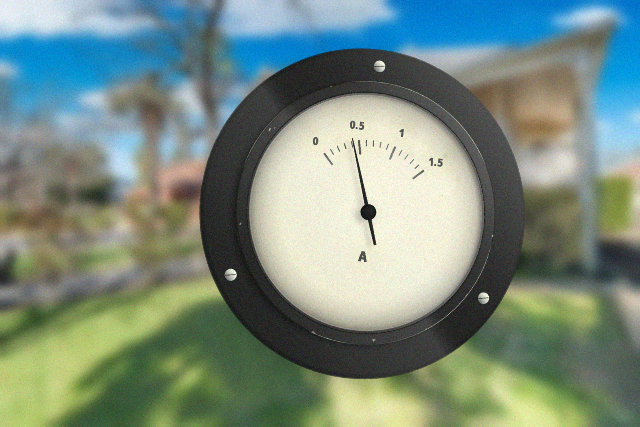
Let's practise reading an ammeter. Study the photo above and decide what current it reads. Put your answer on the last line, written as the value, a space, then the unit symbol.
0.4 A
